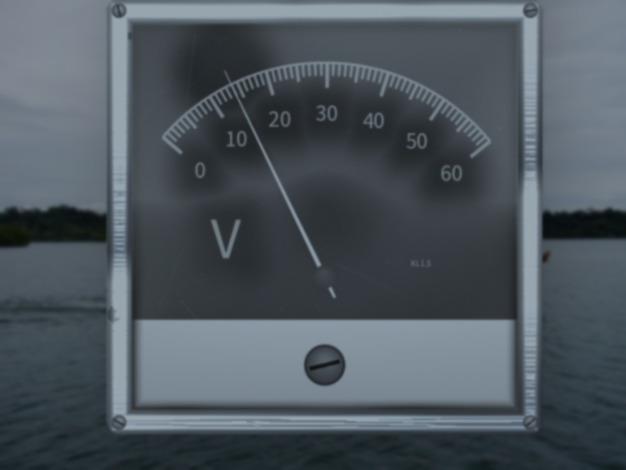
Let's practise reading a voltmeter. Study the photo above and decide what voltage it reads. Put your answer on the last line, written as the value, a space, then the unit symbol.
14 V
